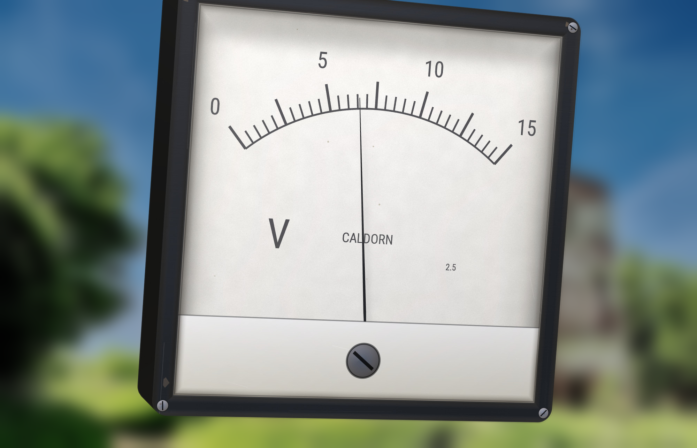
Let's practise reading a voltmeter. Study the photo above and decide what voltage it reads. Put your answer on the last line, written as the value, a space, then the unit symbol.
6.5 V
